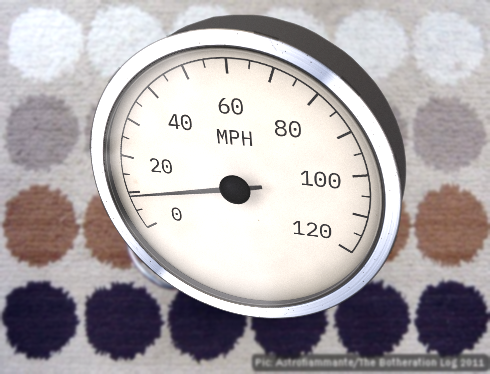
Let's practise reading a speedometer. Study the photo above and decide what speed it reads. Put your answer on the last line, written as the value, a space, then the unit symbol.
10 mph
